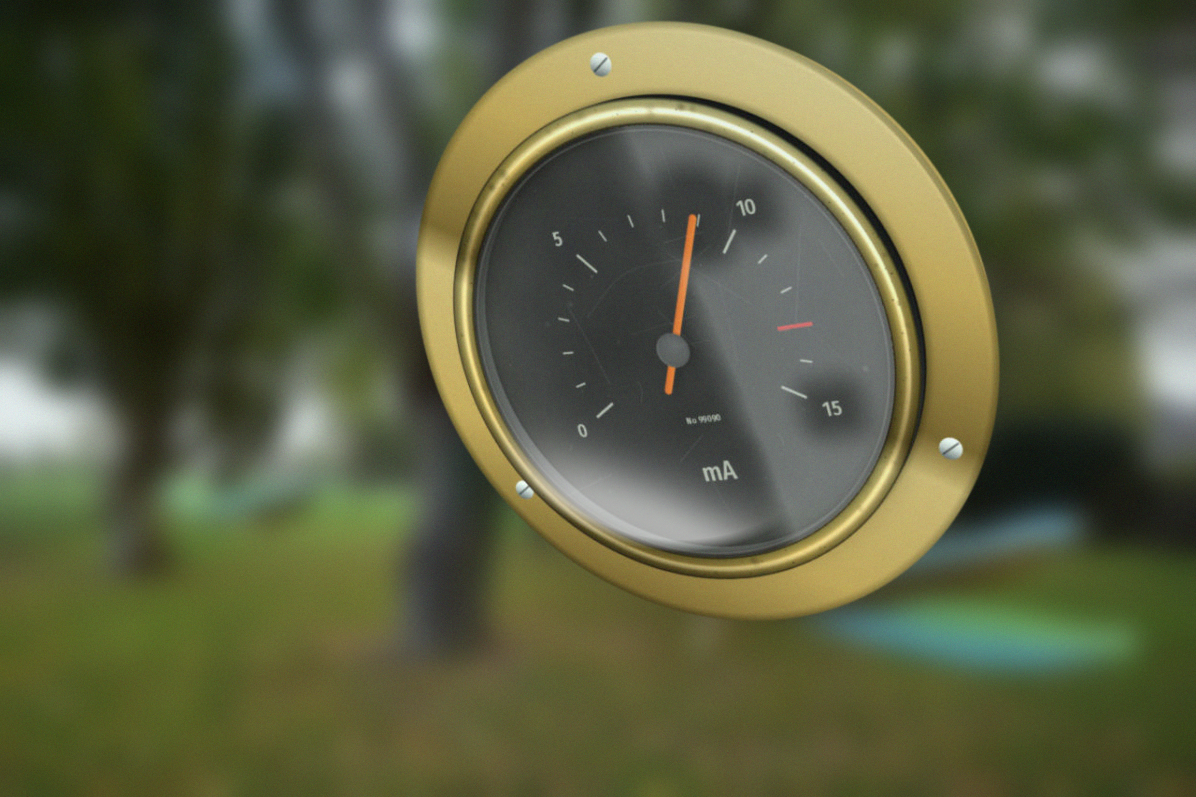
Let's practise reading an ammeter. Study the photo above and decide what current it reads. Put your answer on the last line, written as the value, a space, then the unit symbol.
9 mA
